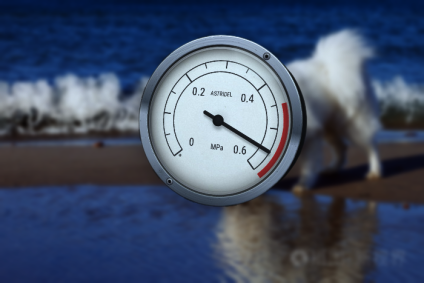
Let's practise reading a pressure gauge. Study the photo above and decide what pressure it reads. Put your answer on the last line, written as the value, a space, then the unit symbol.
0.55 MPa
